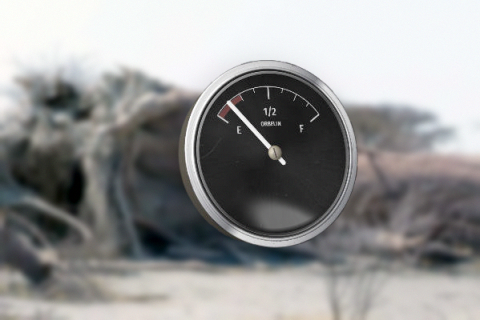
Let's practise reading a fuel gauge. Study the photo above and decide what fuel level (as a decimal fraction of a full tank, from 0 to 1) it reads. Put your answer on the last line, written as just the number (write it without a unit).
0.125
